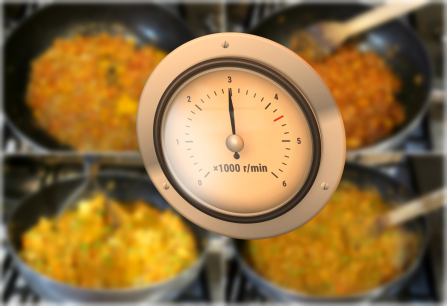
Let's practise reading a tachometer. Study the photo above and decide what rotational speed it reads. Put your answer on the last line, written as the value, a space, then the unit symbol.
3000 rpm
